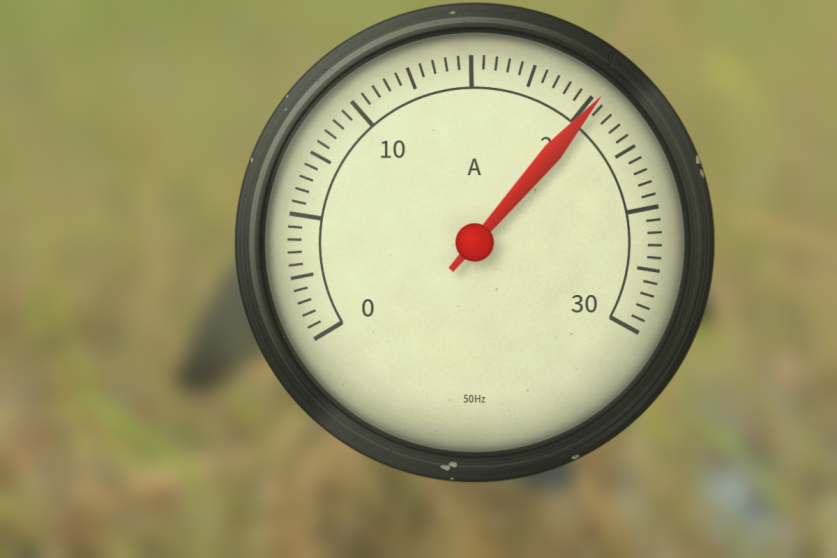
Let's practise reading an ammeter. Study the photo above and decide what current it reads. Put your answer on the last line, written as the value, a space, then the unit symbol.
20.25 A
